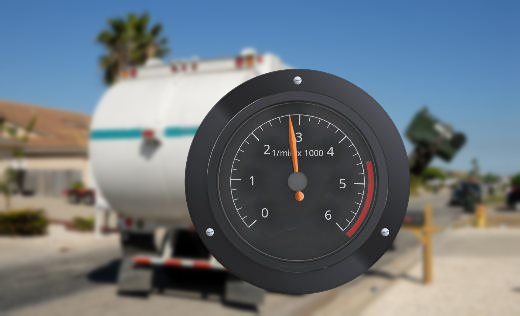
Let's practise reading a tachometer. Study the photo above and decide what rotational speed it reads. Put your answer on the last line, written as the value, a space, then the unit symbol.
2800 rpm
